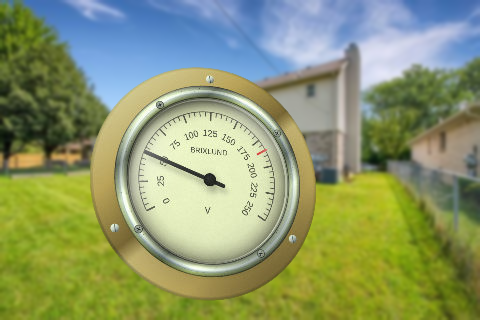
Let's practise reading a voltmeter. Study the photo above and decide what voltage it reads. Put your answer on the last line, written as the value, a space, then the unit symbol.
50 V
